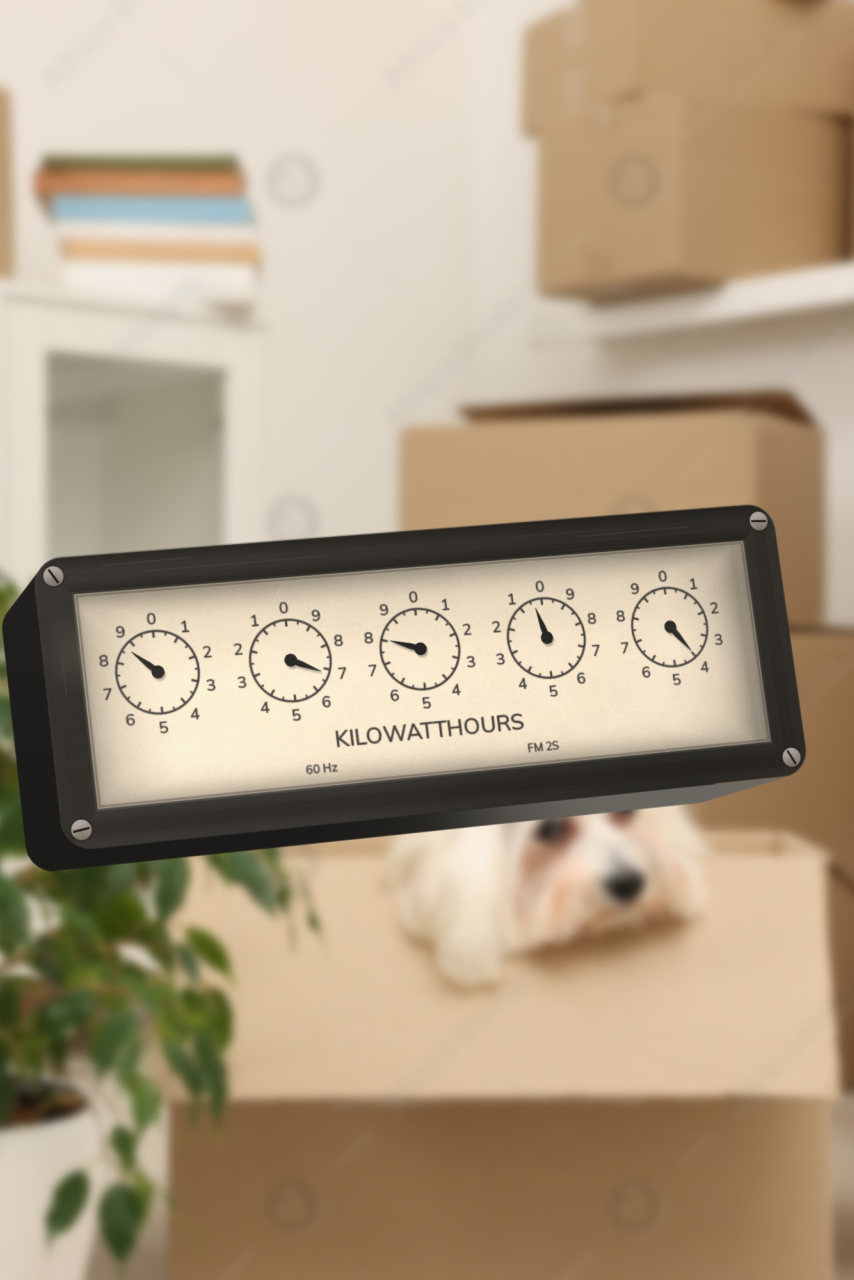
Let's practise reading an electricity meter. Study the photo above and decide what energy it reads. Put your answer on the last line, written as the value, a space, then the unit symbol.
86804 kWh
